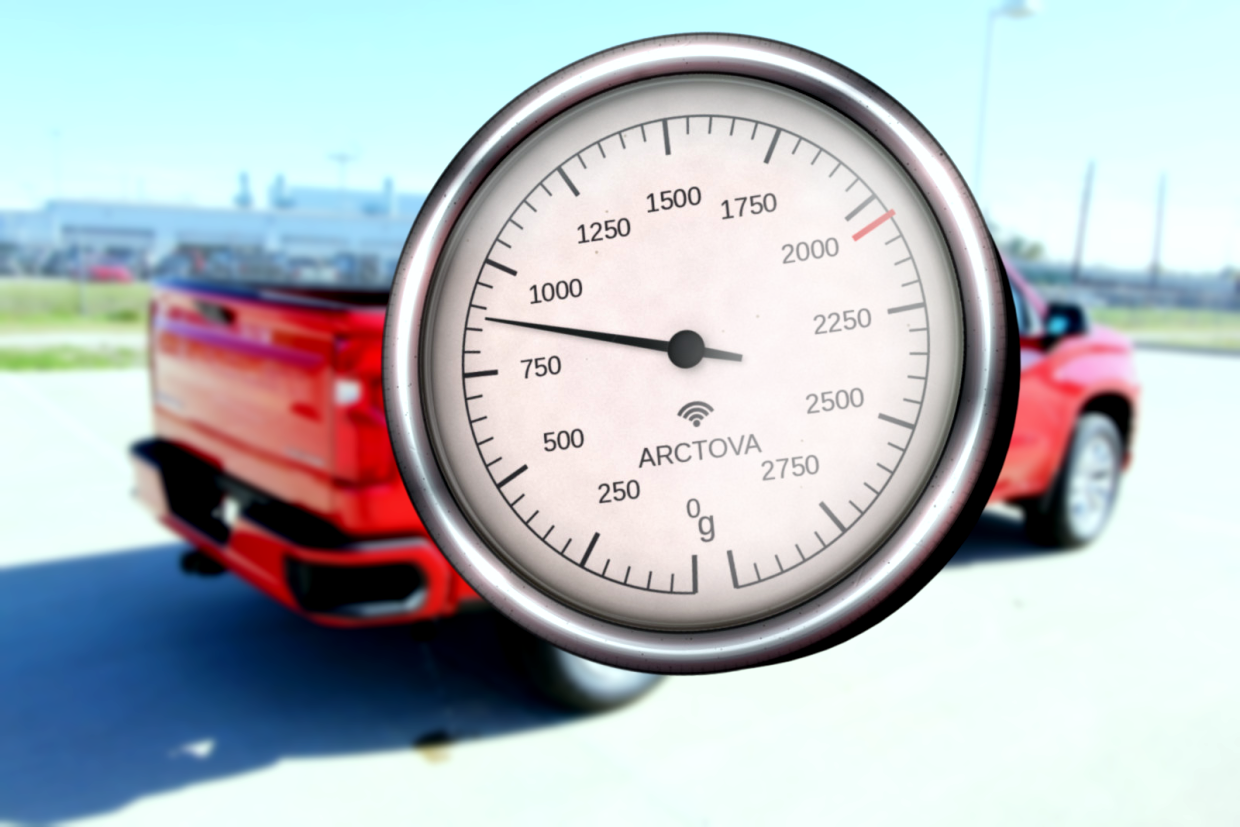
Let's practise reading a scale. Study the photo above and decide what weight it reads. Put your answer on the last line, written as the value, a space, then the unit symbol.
875 g
